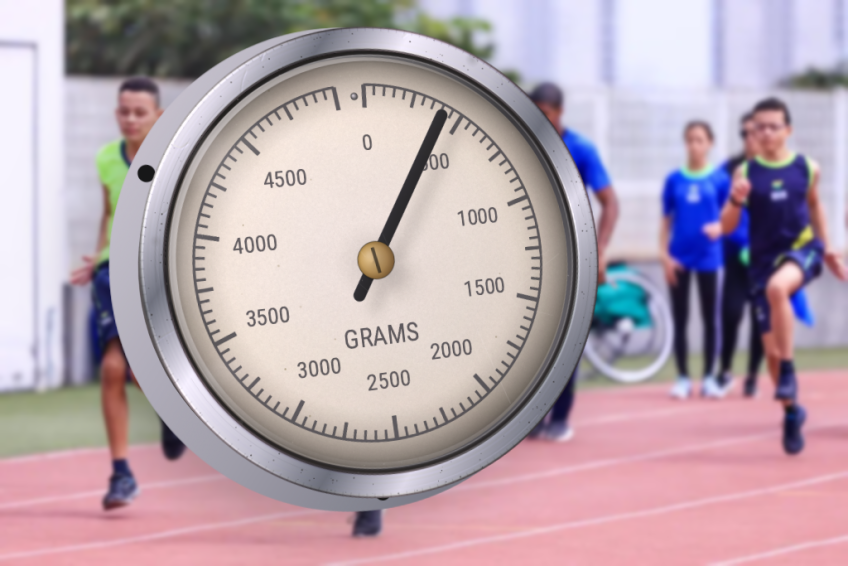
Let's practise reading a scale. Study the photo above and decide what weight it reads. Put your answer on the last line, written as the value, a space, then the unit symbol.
400 g
